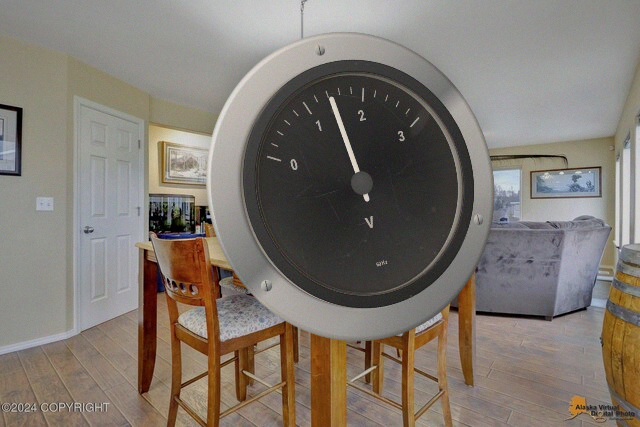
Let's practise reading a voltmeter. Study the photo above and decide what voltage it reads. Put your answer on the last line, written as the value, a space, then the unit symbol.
1.4 V
